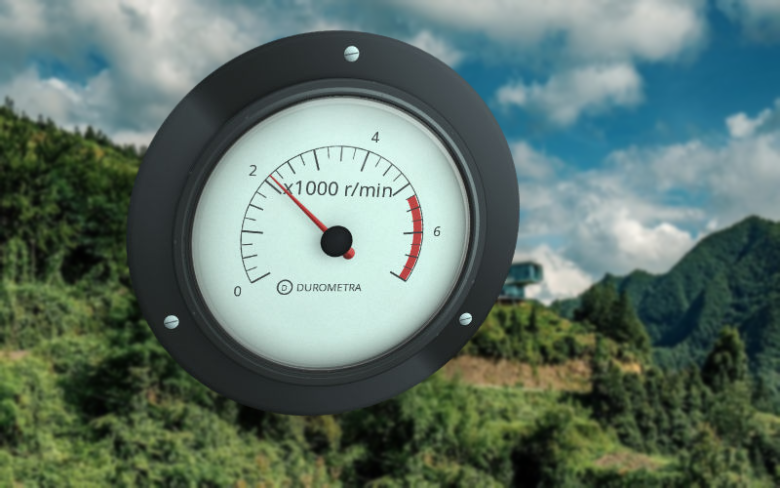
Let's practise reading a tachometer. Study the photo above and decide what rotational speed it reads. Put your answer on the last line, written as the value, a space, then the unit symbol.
2125 rpm
